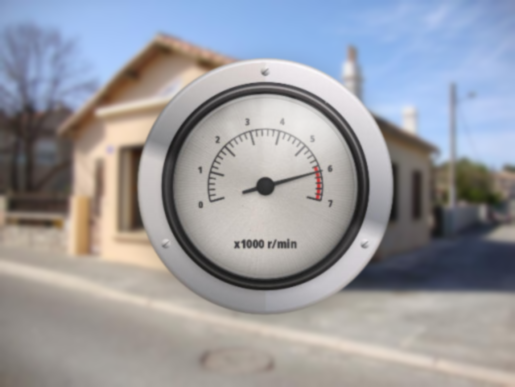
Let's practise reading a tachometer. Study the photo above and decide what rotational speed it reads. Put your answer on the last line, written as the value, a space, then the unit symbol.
6000 rpm
